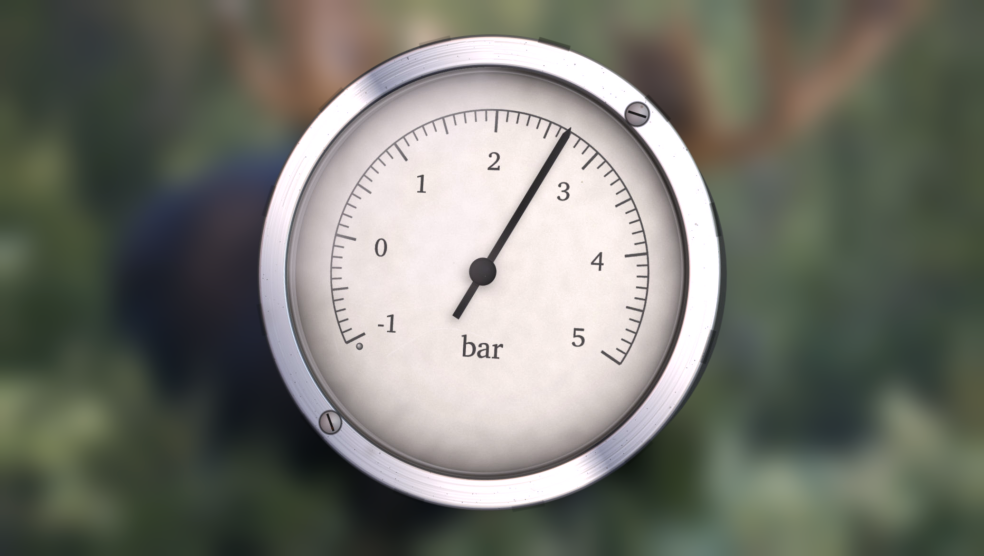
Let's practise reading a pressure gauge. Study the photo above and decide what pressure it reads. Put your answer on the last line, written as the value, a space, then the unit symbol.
2.7 bar
